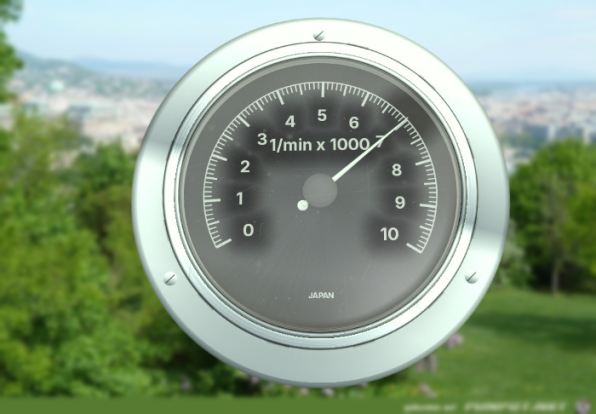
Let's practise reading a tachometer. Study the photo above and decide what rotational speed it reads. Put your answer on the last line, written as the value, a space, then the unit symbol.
7000 rpm
